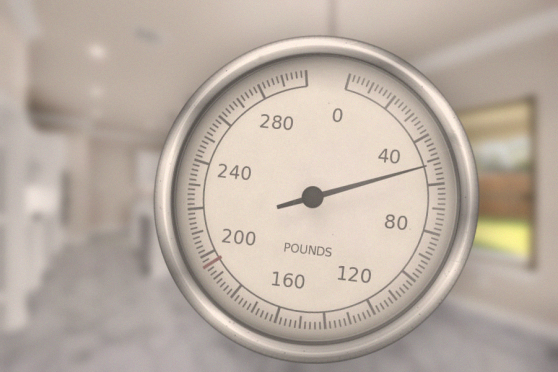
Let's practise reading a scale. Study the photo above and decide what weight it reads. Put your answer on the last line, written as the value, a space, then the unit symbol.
52 lb
